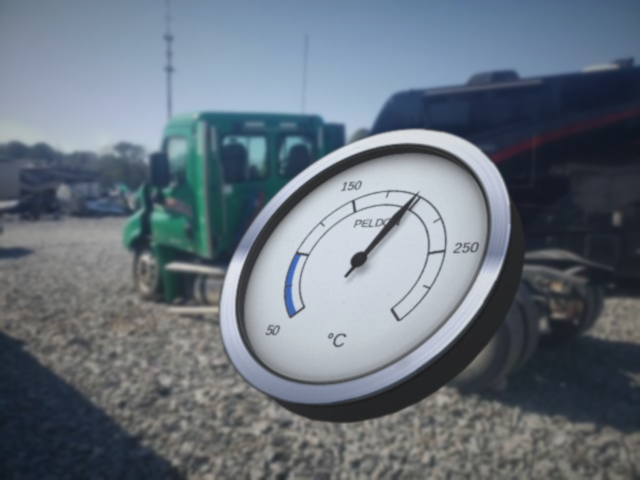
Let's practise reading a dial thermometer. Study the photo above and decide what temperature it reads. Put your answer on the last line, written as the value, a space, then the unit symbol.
200 °C
